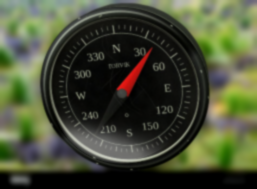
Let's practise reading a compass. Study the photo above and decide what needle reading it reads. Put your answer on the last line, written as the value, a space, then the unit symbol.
40 °
